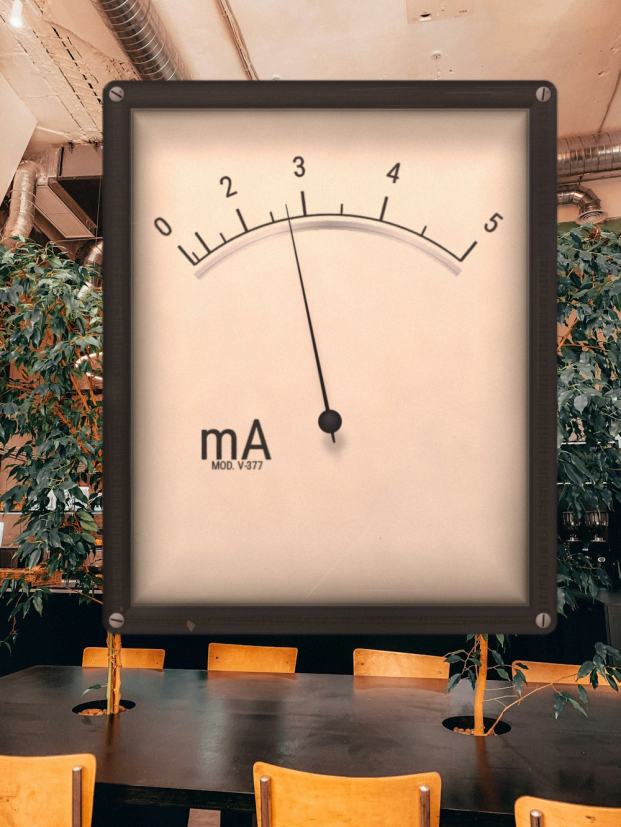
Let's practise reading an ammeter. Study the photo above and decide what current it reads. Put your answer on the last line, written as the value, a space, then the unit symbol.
2.75 mA
